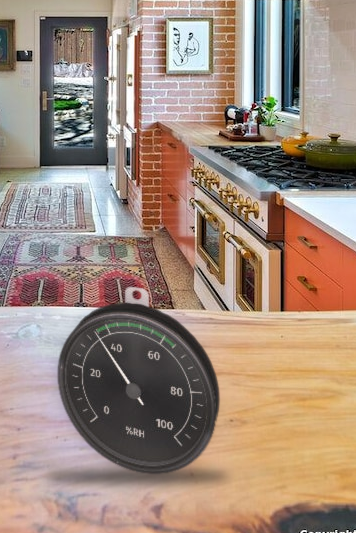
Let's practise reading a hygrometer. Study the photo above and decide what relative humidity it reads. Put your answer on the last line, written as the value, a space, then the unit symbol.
36 %
